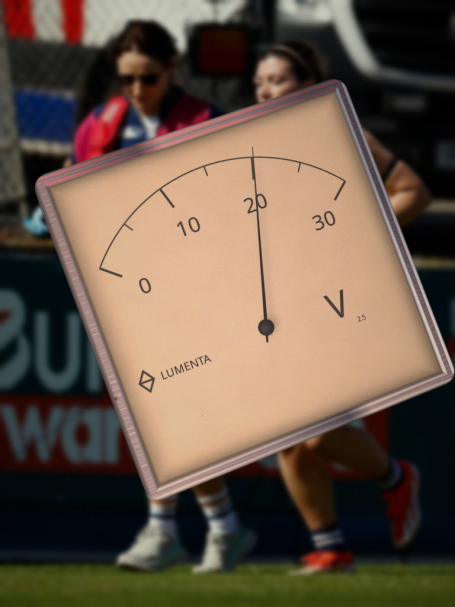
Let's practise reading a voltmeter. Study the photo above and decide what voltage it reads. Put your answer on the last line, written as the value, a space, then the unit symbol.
20 V
